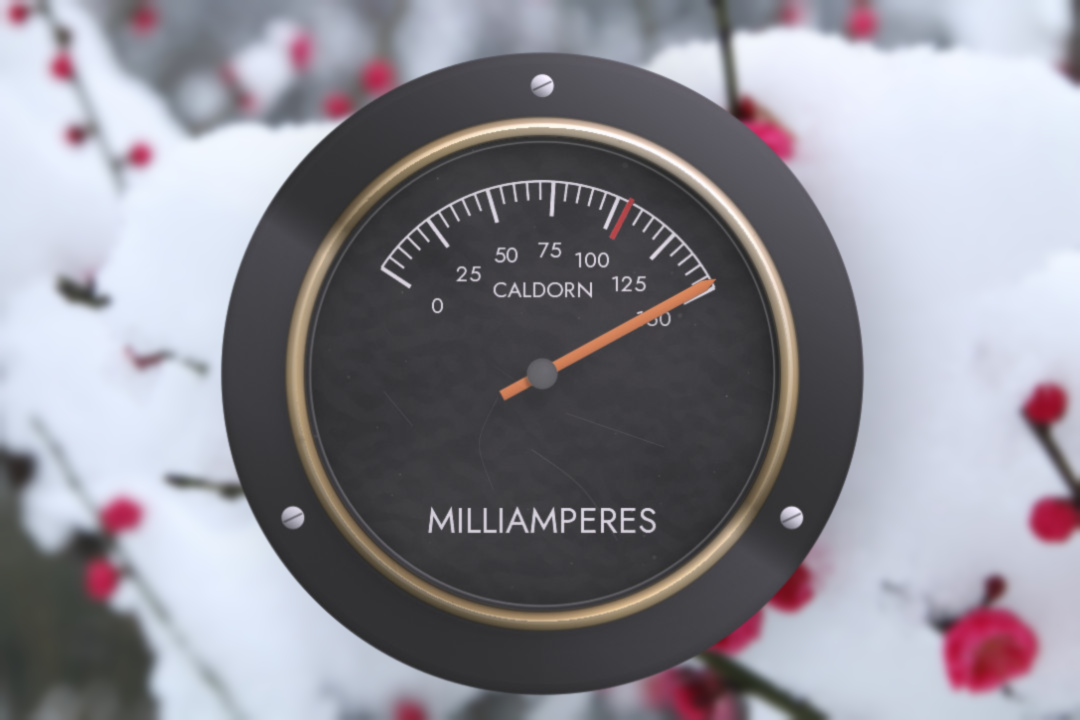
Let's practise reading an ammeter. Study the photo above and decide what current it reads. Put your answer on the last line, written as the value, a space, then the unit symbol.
147.5 mA
